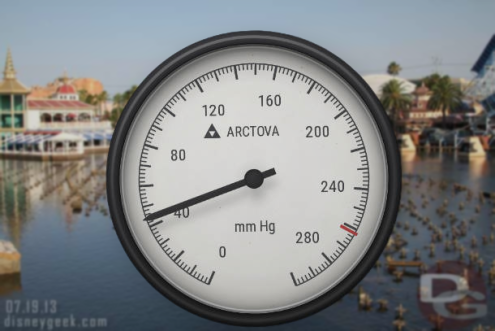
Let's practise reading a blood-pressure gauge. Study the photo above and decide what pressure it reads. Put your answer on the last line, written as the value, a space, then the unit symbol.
44 mmHg
